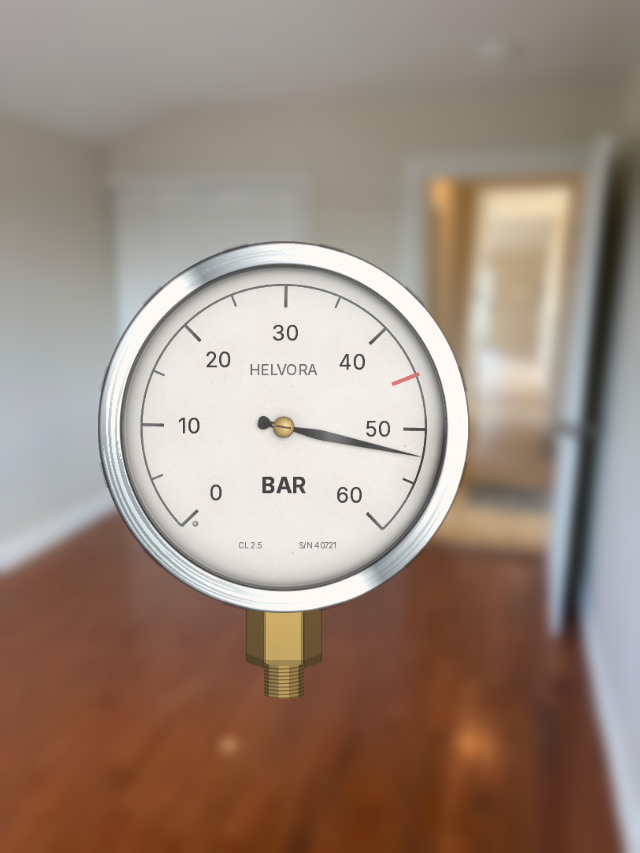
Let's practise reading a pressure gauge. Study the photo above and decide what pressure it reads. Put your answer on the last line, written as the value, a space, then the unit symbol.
52.5 bar
